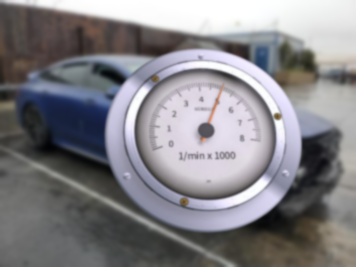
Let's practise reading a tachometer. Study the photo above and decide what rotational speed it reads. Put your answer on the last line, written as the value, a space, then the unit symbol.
5000 rpm
